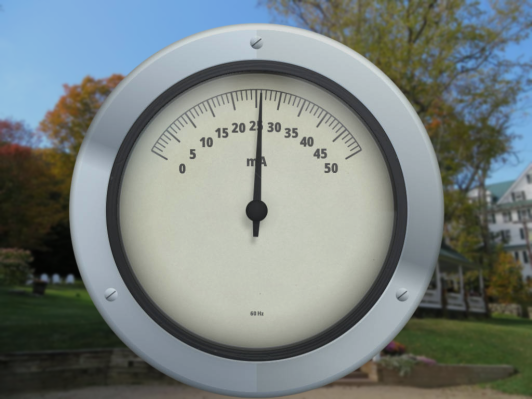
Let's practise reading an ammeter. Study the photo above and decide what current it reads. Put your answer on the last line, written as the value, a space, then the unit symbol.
26 mA
